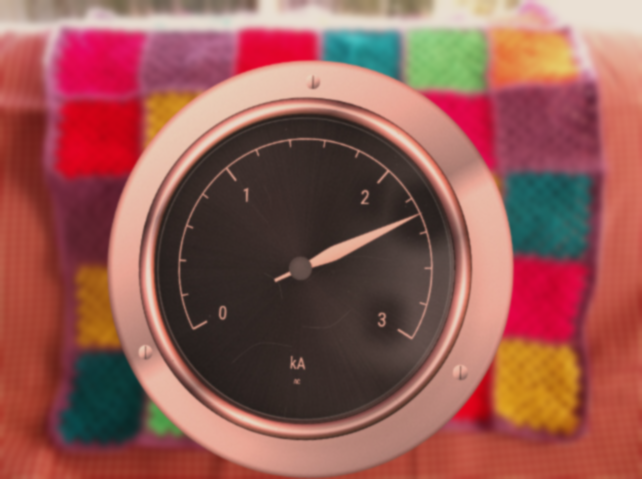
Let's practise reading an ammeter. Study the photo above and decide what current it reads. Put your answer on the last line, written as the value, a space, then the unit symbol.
2.3 kA
